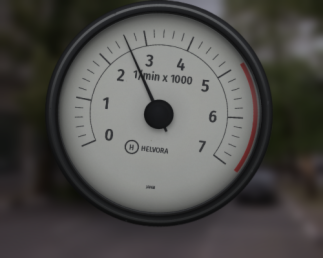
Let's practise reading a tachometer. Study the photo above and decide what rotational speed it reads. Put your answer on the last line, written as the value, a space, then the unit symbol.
2600 rpm
